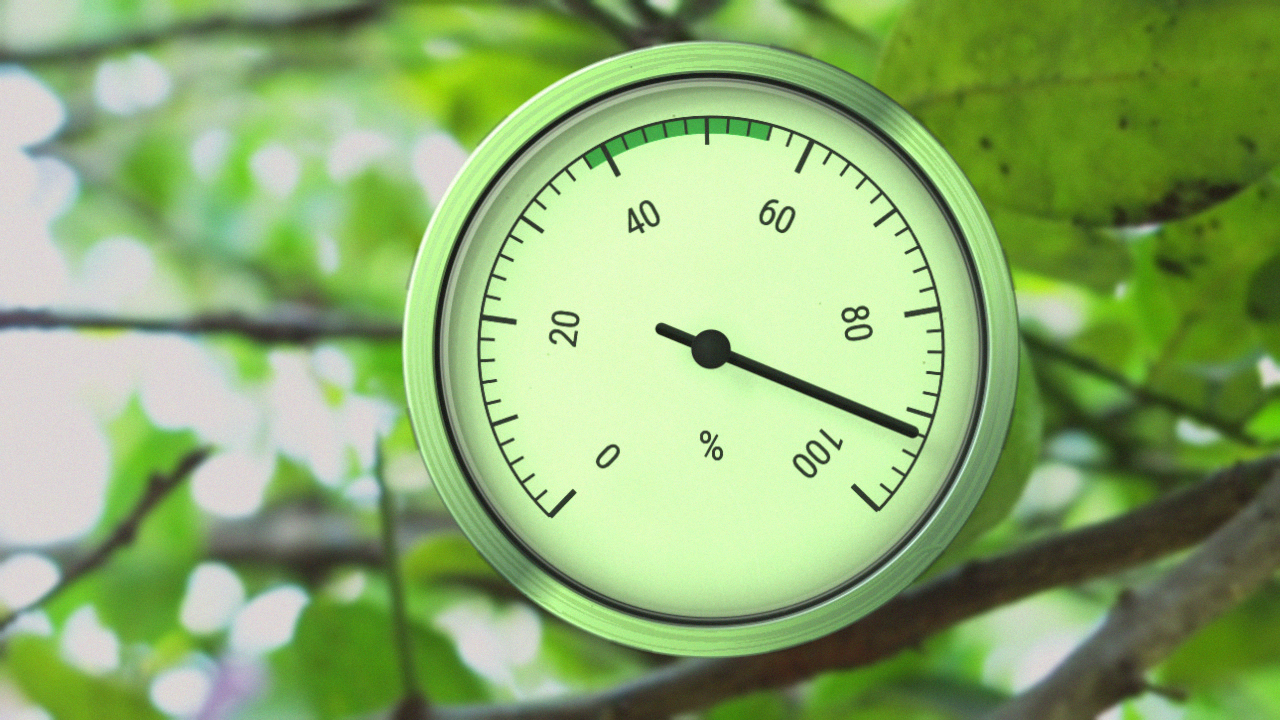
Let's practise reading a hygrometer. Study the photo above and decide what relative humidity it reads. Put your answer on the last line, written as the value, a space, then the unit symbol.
92 %
